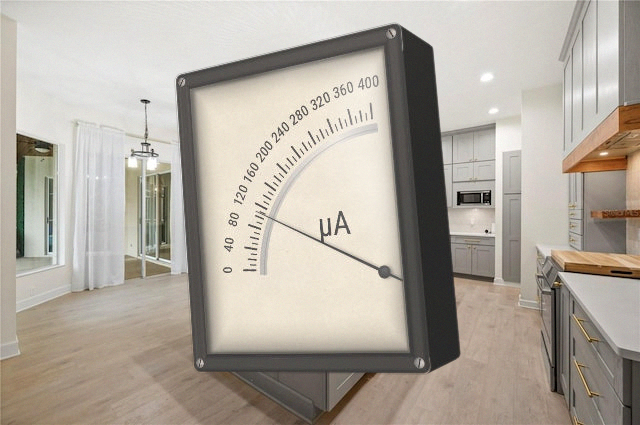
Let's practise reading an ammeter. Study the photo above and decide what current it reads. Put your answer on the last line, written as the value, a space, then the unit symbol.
110 µA
